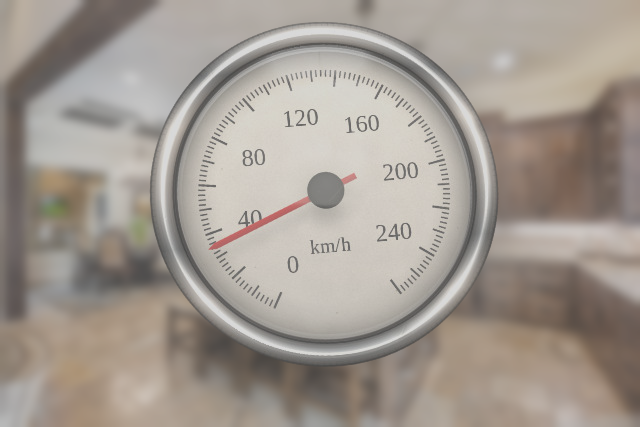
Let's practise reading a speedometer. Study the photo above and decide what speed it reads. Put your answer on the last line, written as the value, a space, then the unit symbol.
34 km/h
